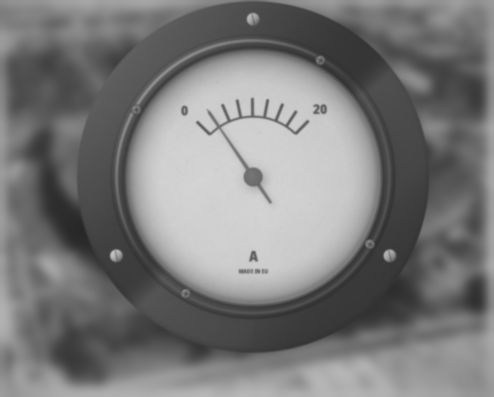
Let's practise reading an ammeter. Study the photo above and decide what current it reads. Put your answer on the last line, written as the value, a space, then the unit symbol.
2.5 A
